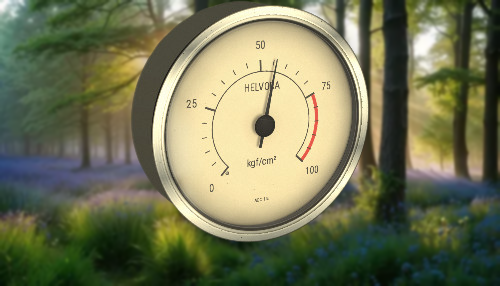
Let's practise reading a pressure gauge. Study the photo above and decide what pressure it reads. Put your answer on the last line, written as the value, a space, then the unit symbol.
55 kg/cm²
